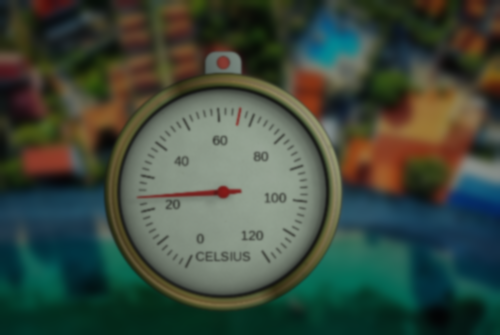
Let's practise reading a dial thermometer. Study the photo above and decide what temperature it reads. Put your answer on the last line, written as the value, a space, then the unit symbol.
24 °C
